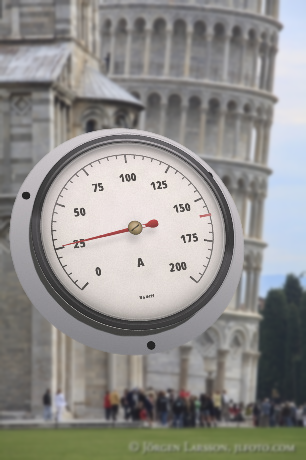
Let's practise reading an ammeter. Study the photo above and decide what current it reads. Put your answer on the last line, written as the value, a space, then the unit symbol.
25 A
